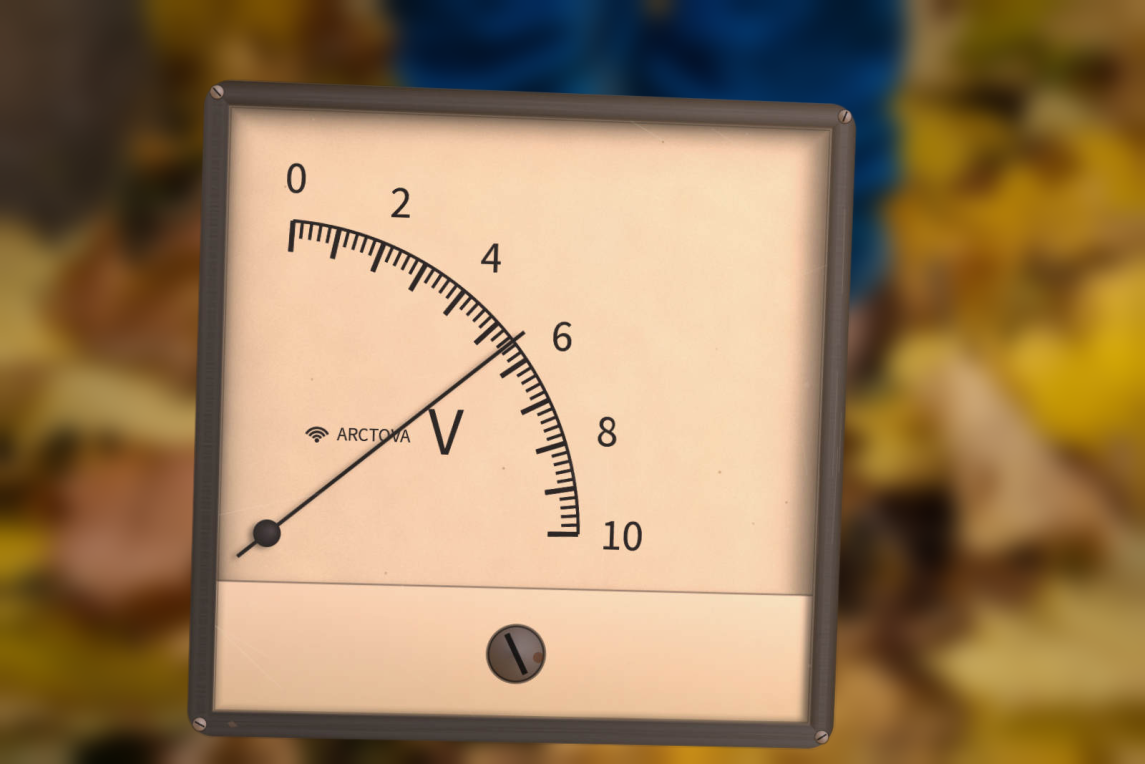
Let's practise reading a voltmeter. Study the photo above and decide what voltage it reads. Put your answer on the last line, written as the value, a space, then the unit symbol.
5.5 V
